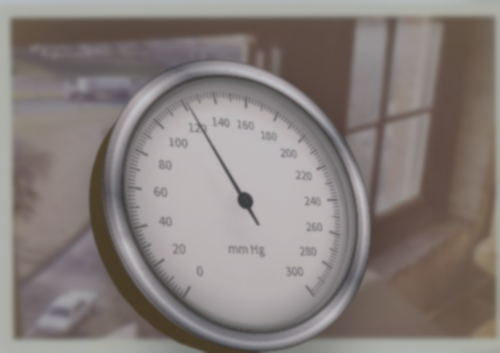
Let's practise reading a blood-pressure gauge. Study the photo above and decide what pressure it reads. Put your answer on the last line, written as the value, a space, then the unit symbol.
120 mmHg
